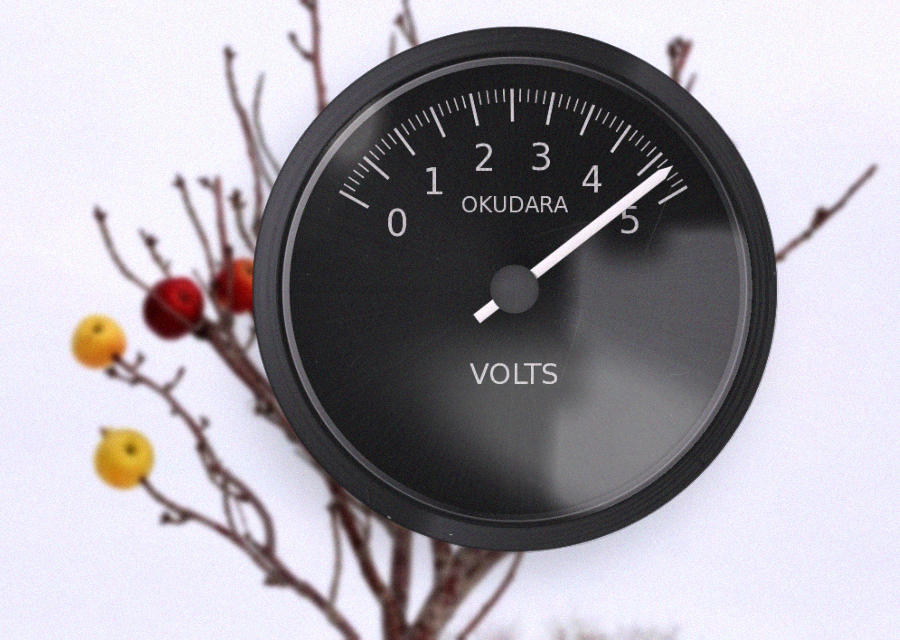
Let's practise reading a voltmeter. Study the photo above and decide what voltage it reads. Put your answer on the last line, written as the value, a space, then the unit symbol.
4.7 V
